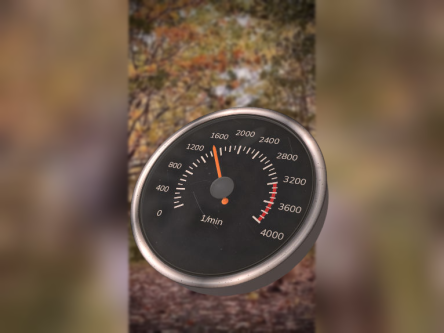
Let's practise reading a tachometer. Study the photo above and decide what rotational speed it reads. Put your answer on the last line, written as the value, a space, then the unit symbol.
1500 rpm
